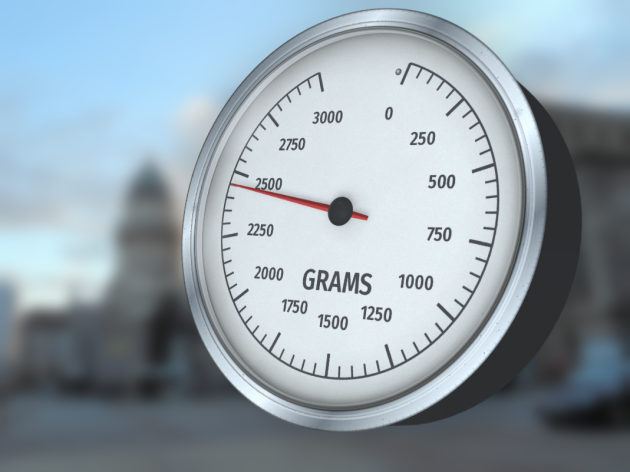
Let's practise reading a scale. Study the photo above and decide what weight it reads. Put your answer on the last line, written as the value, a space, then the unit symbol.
2450 g
